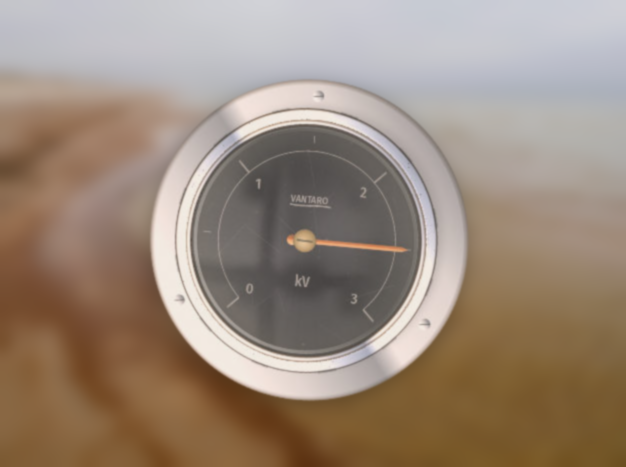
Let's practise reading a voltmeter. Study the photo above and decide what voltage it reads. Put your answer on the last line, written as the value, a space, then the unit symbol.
2.5 kV
